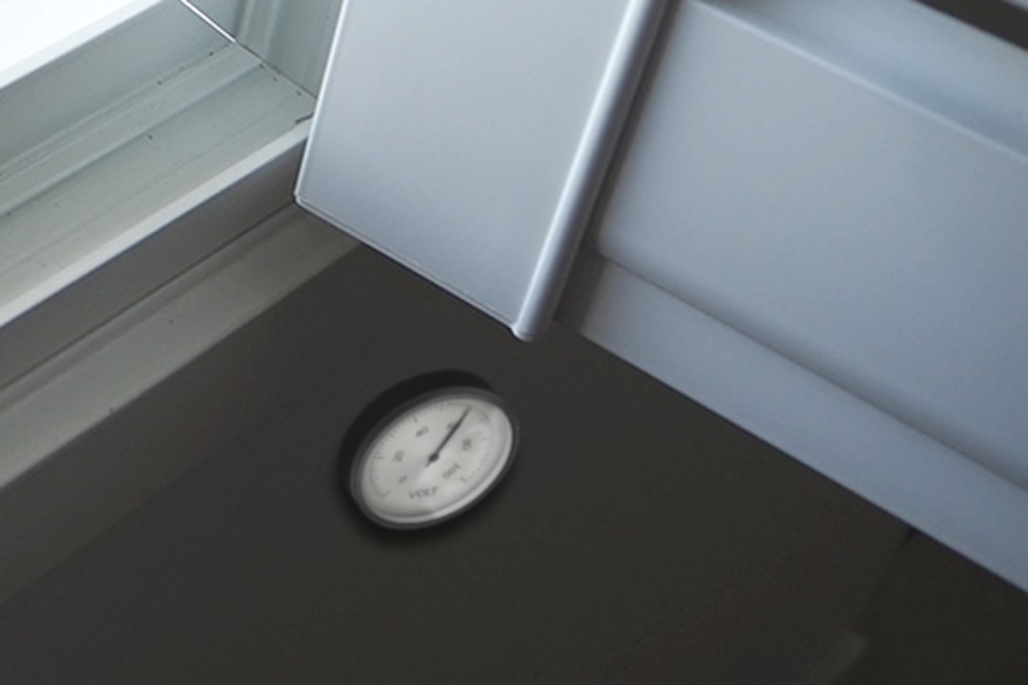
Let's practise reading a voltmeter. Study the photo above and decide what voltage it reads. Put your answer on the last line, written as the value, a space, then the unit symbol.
60 V
